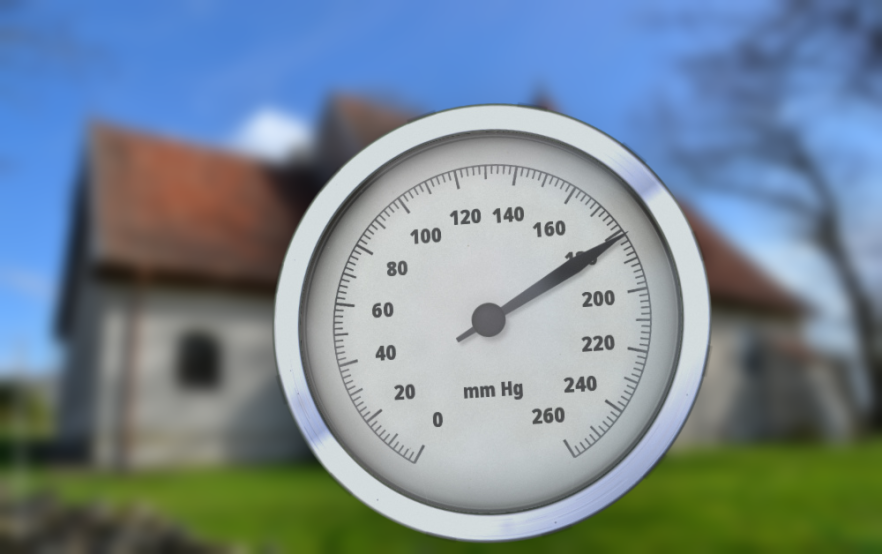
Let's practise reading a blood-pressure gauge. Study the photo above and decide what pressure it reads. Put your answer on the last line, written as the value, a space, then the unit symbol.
182 mmHg
